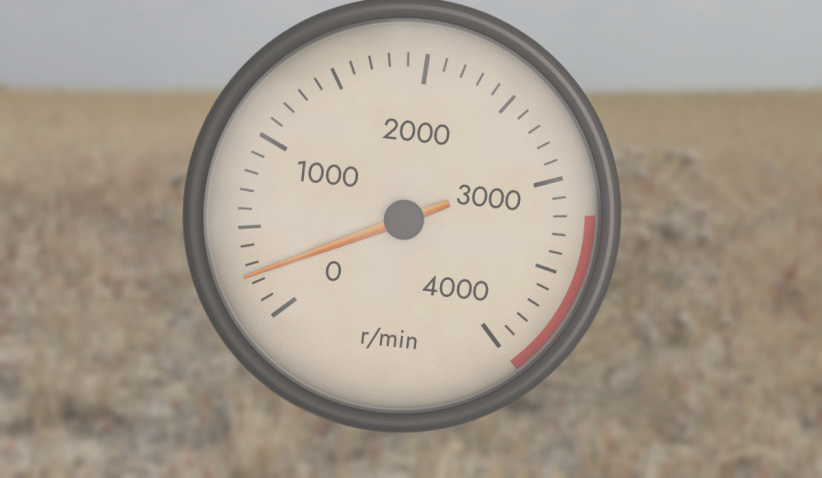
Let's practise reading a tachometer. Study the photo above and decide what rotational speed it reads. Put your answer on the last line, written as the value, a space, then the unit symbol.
250 rpm
